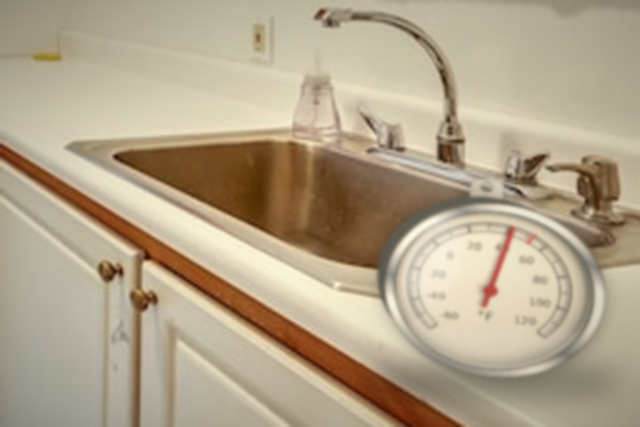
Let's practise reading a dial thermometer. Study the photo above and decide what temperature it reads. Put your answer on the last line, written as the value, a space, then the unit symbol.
40 °F
